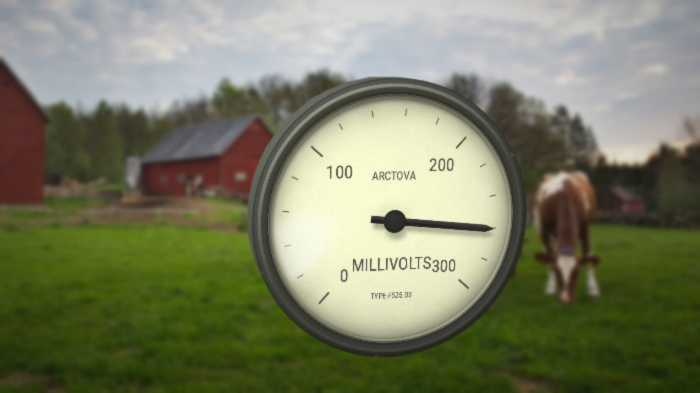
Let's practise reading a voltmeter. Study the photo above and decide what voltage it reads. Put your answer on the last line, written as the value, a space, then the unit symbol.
260 mV
